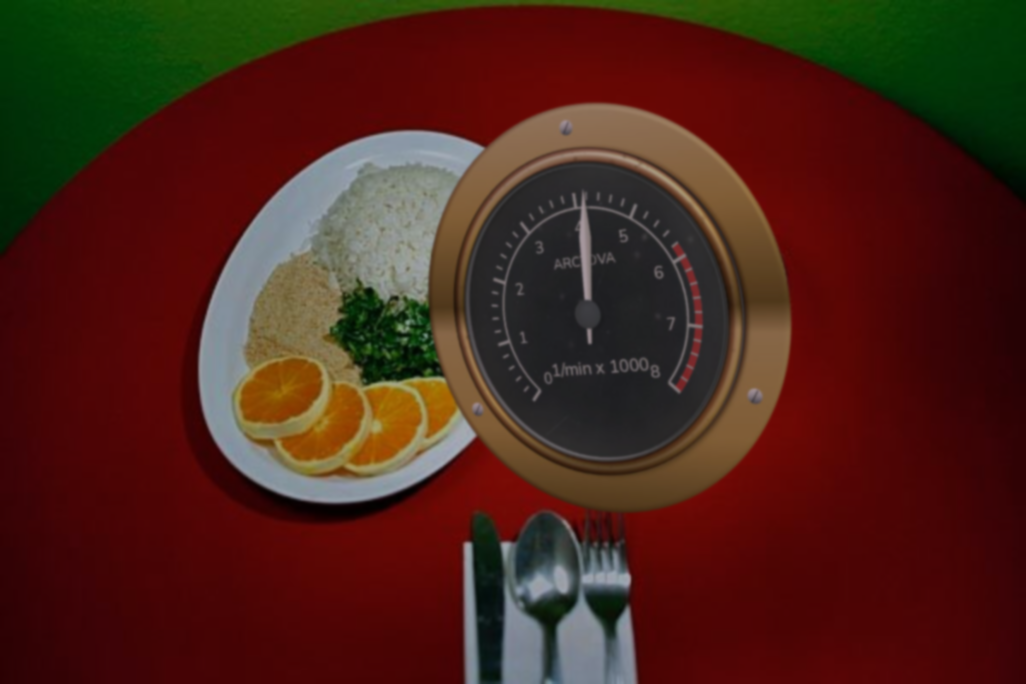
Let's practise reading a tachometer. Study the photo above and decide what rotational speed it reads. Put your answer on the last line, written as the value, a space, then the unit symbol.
4200 rpm
